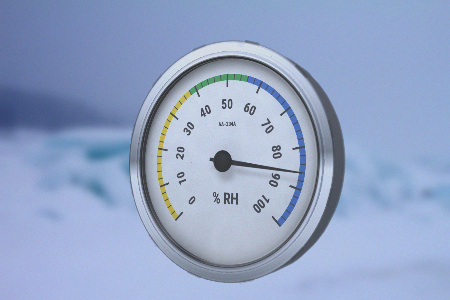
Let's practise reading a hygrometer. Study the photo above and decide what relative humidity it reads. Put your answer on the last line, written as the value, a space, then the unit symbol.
86 %
